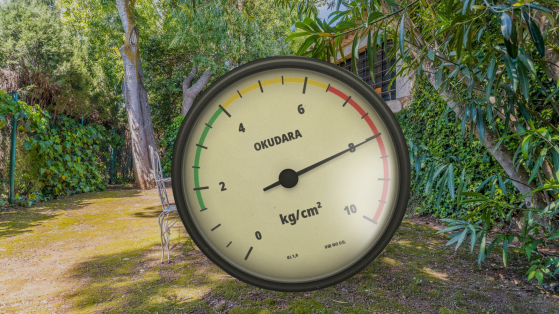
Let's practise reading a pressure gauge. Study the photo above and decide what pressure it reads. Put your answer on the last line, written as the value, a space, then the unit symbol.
8 kg/cm²
